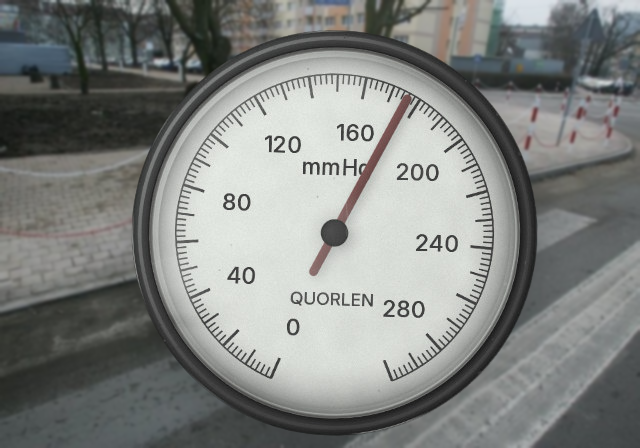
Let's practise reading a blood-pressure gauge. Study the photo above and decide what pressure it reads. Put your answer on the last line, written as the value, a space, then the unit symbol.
176 mmHg
